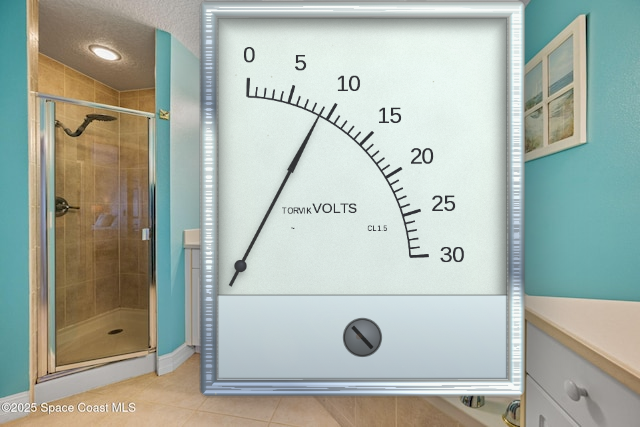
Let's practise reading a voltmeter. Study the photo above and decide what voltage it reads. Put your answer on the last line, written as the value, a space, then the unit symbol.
9 V
